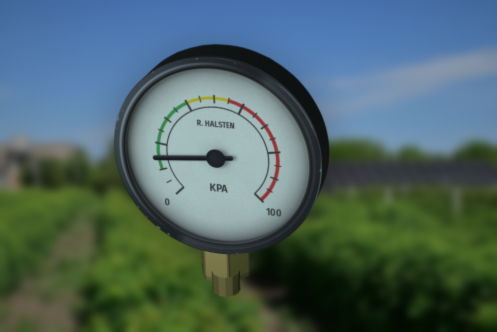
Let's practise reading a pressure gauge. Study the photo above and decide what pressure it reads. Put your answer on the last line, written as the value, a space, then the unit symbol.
15 kPa
